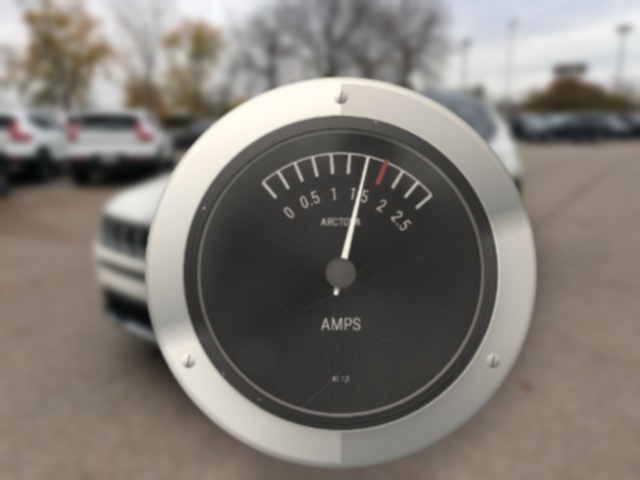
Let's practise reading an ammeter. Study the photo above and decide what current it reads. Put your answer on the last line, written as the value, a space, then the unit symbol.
1.5 A
